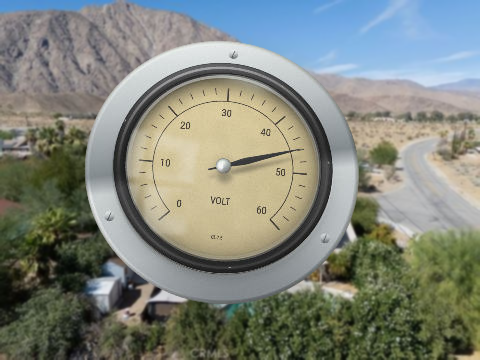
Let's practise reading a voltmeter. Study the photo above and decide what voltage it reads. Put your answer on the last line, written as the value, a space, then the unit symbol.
46 V
